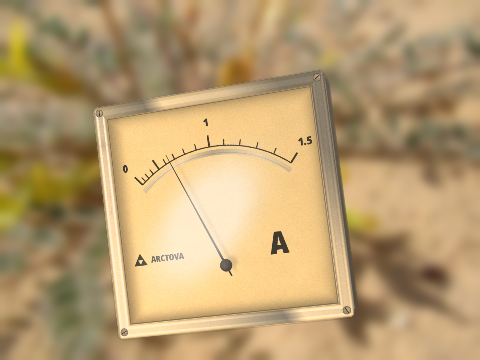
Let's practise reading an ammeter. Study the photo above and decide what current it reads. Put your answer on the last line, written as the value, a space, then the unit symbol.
0.65 A
